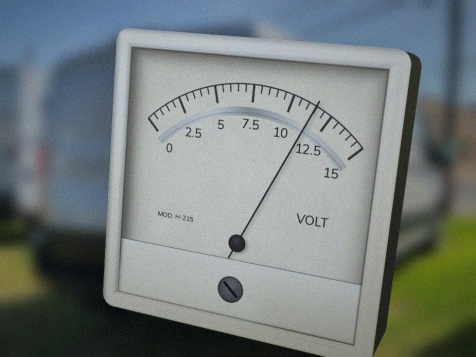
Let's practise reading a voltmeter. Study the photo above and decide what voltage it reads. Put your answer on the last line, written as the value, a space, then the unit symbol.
11.5 V
